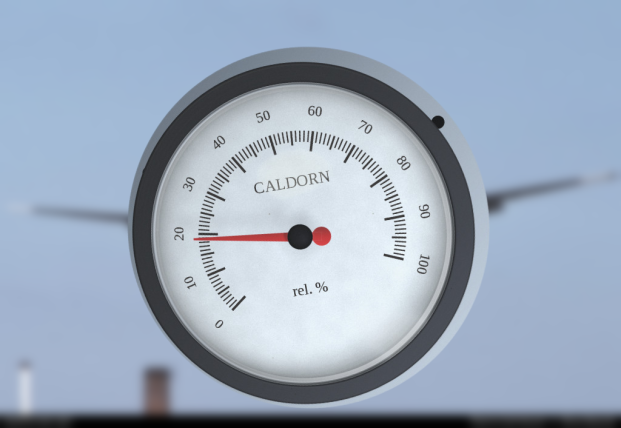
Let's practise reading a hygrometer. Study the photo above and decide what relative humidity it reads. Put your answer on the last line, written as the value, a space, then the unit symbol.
19 %
